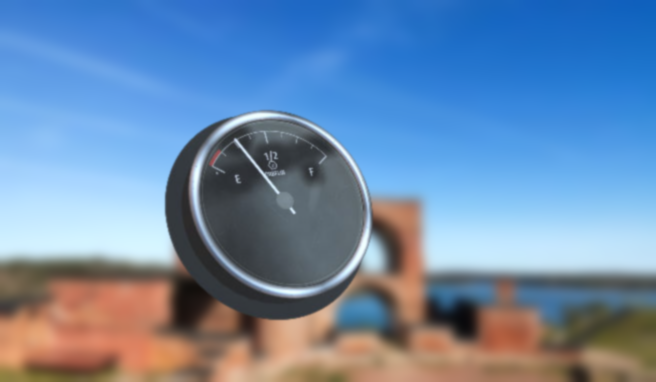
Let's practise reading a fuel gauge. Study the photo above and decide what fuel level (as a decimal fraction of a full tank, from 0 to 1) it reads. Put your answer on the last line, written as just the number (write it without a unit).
0.25
